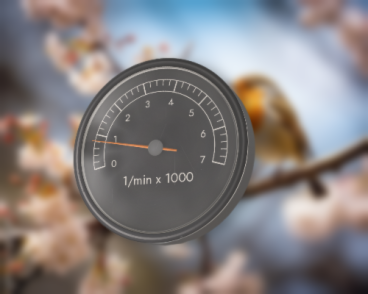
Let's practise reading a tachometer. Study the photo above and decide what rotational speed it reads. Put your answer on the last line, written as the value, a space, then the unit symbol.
800 rpm
